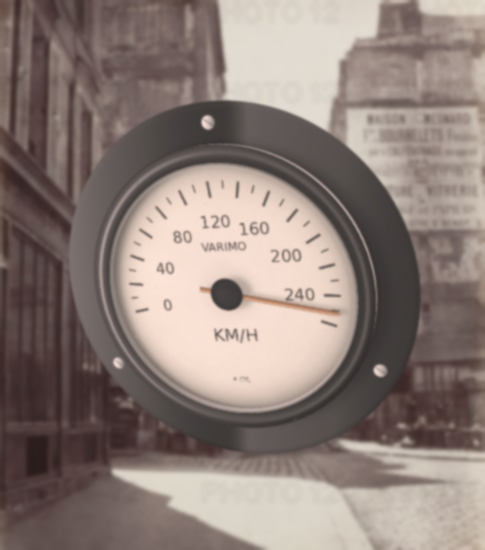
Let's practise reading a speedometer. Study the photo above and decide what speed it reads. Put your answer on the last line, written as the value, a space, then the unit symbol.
250 km/h
